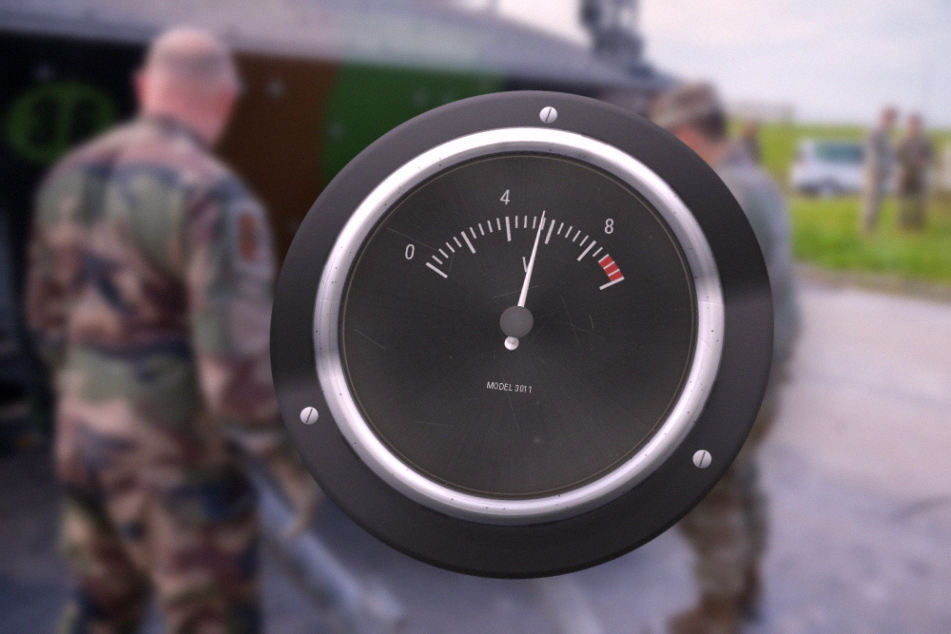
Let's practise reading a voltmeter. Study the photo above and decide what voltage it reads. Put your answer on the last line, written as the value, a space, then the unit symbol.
5.6 V
